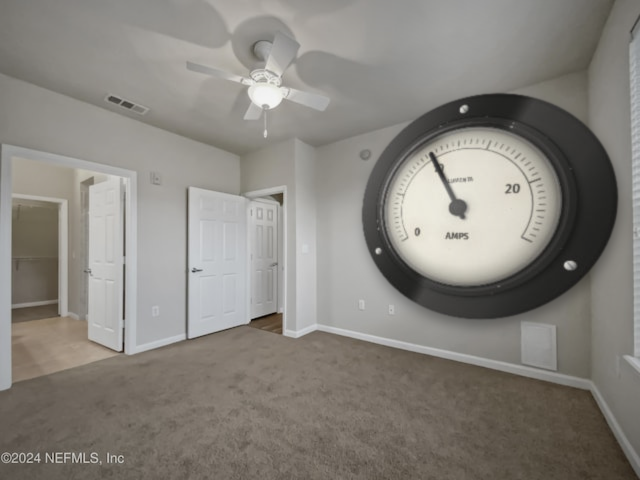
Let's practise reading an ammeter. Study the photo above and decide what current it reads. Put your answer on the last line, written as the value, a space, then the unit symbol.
10 A
